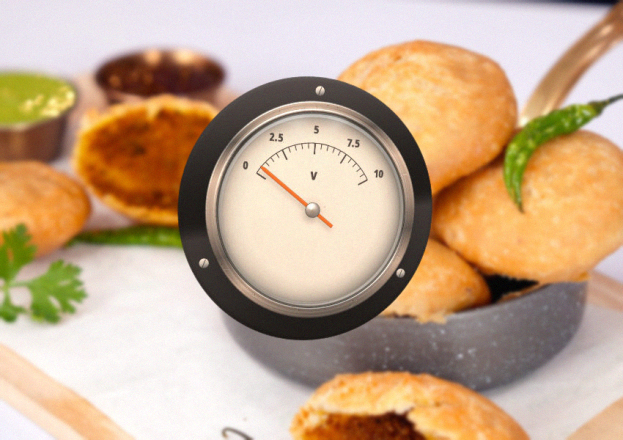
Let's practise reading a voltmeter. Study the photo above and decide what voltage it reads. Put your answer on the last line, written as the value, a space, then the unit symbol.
0.5 V
